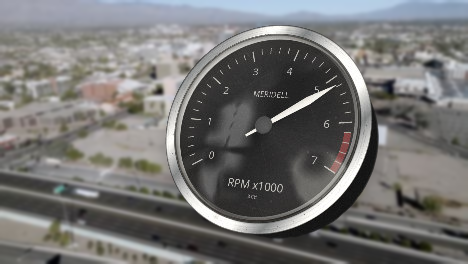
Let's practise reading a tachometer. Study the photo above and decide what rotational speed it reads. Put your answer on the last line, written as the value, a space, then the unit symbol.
5200 rpm
